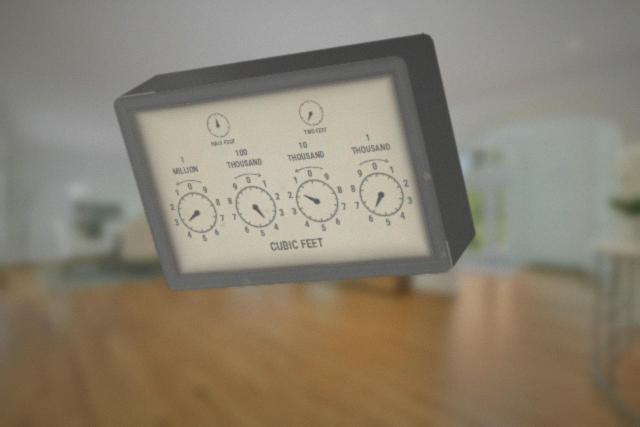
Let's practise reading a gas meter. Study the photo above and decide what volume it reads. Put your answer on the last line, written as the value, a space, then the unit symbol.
341600 ft³
